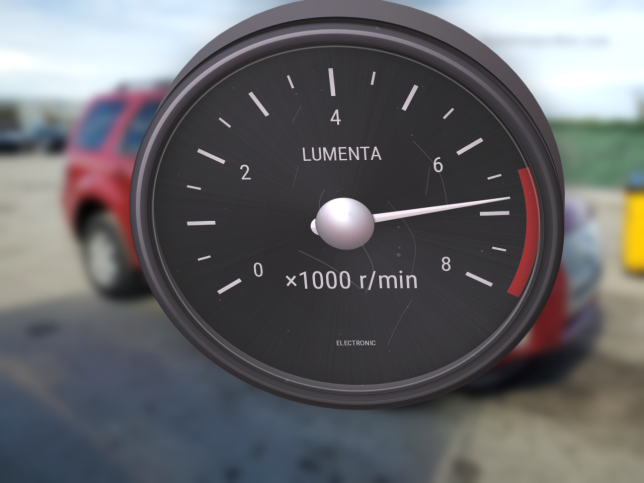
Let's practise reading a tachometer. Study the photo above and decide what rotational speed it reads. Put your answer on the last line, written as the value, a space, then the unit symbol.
6750 rpm
